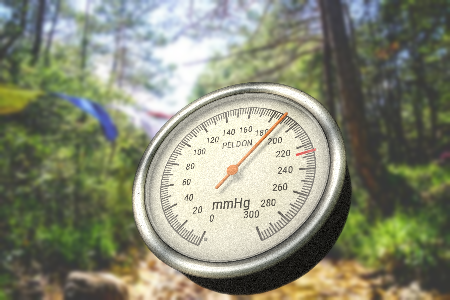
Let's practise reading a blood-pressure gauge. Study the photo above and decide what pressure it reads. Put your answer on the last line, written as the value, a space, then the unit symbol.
190 mmHg
